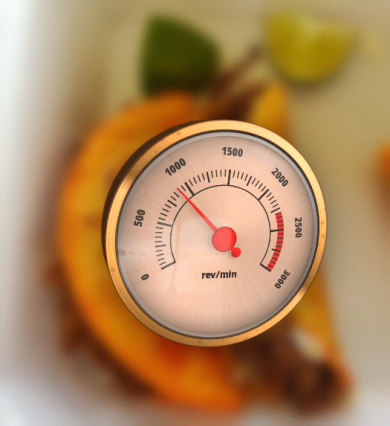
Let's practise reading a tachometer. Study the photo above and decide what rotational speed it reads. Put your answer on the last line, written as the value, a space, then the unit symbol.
900 rpm
